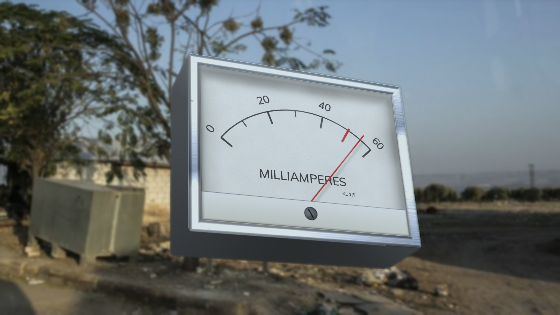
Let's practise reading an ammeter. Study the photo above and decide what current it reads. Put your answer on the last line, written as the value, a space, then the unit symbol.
55 mA
